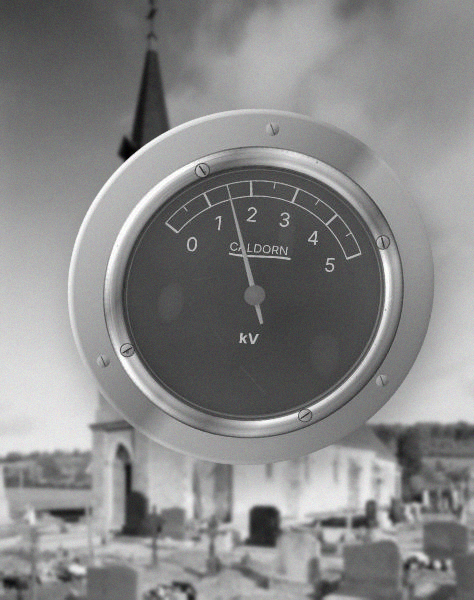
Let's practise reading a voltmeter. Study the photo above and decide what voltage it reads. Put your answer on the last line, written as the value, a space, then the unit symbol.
1.5 kV
